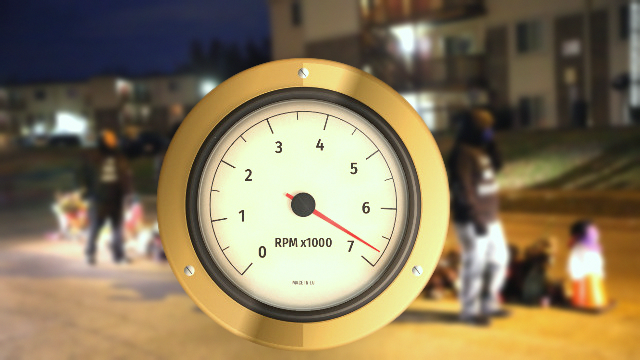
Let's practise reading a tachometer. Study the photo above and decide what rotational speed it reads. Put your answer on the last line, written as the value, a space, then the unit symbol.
6750 rpm
